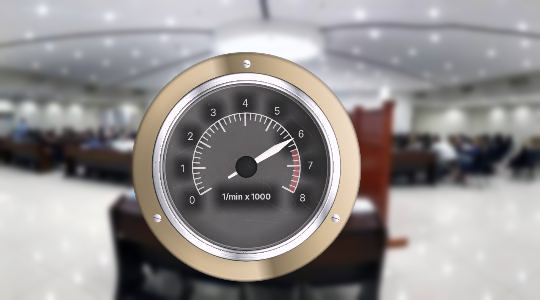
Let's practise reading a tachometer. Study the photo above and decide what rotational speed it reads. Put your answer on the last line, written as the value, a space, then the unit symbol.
6000 rpm
